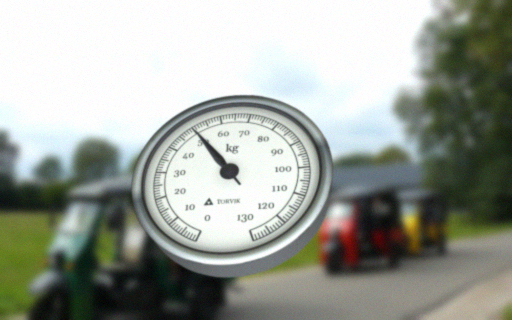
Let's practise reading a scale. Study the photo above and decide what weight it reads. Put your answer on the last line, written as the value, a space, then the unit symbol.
50 kg
